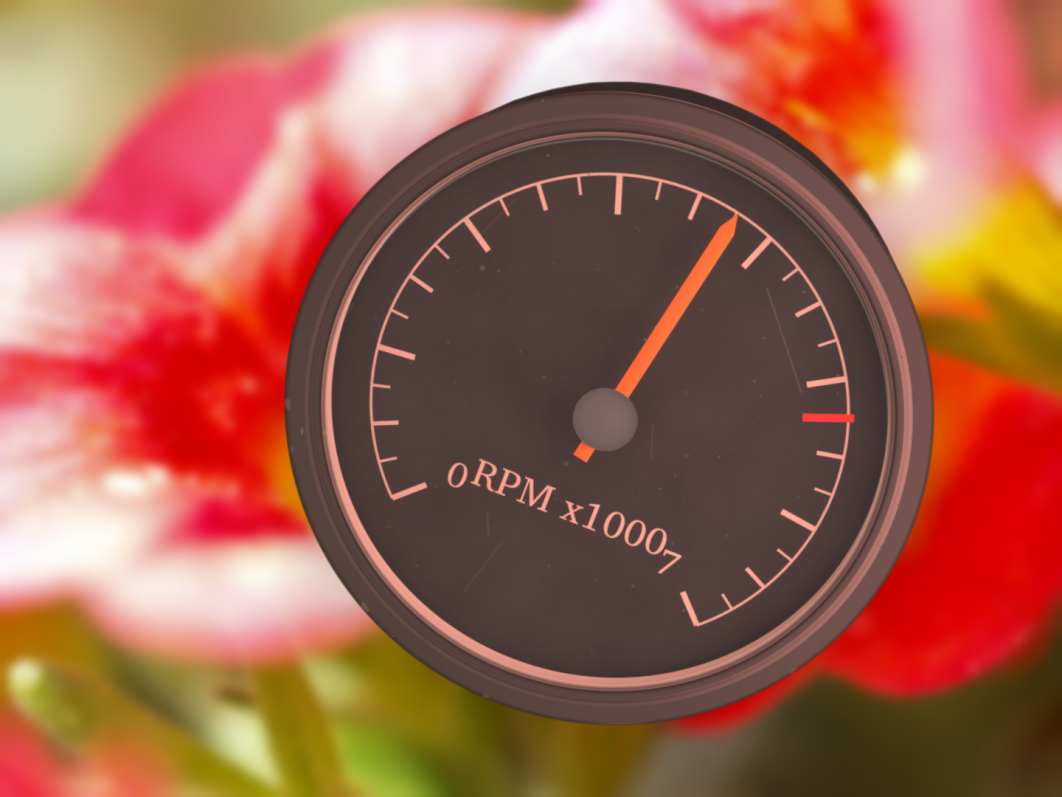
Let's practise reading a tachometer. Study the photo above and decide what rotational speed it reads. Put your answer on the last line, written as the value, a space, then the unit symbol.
3750 rpm
